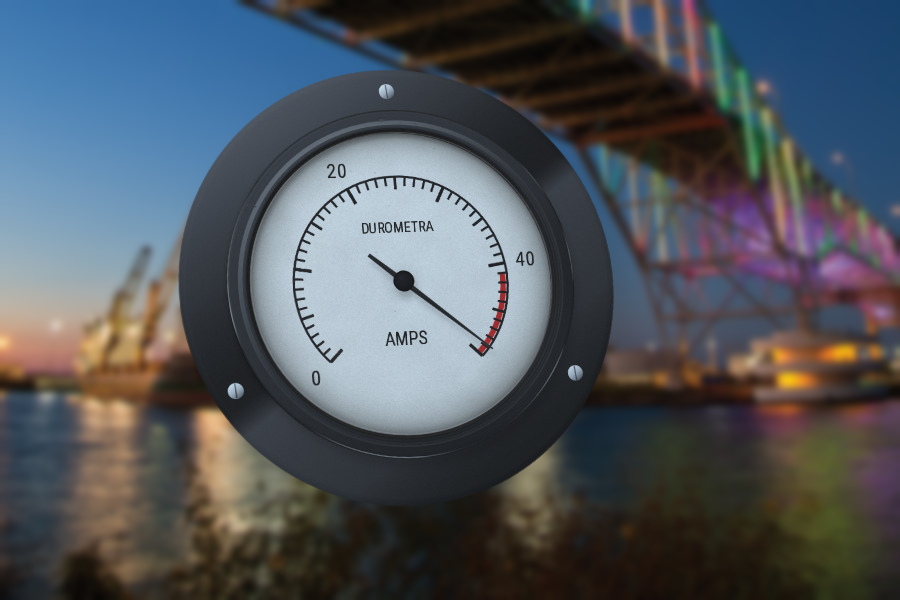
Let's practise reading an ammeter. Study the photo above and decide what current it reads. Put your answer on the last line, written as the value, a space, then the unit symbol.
49 A
